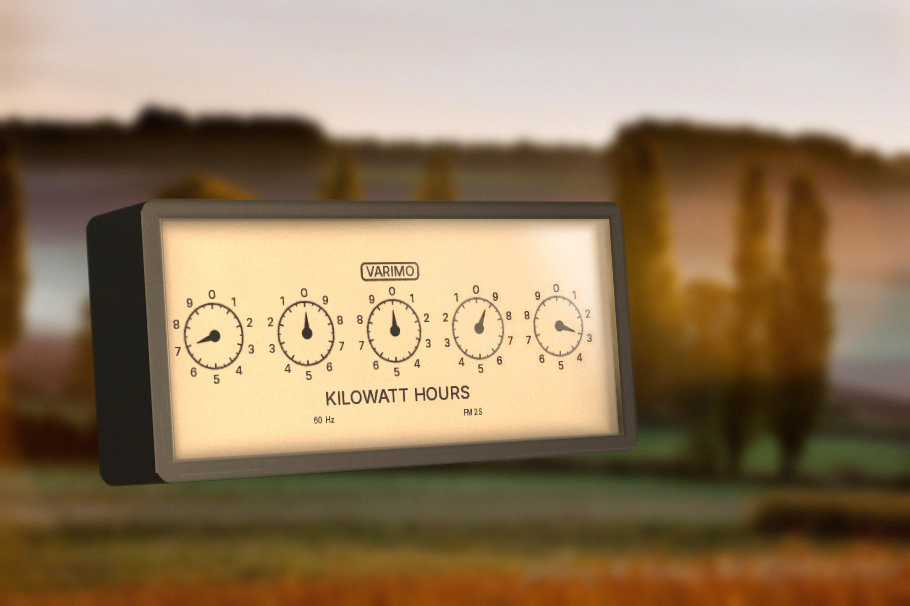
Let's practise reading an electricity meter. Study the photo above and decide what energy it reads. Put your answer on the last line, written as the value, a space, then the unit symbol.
69993 kWh
